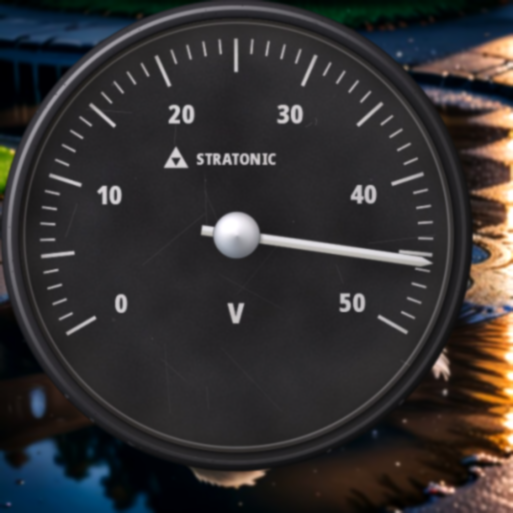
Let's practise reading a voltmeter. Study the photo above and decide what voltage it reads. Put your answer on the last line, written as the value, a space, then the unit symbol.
45.5 V
